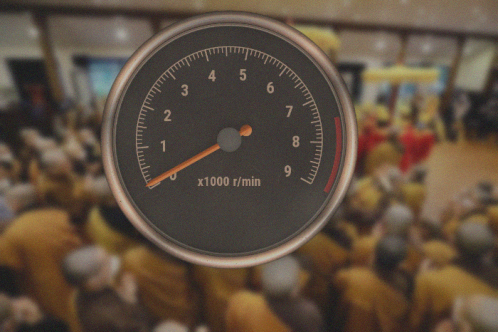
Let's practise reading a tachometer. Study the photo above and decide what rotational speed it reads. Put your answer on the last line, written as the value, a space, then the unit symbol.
100 rpm
